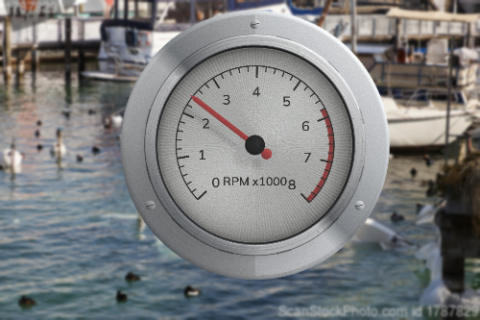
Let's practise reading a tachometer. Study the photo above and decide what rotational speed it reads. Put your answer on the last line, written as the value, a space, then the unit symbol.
2400 rpm
